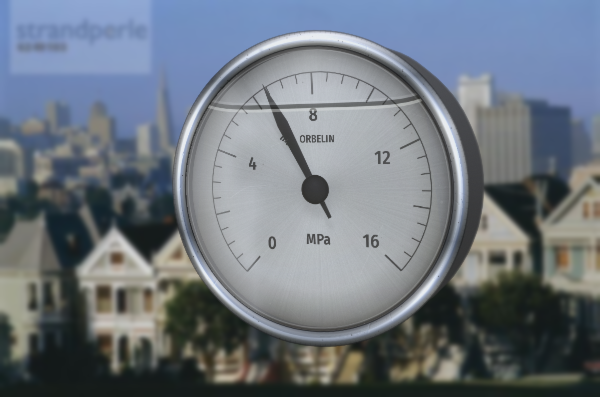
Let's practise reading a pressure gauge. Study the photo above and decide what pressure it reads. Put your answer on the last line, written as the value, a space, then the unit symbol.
6.5 MPa
